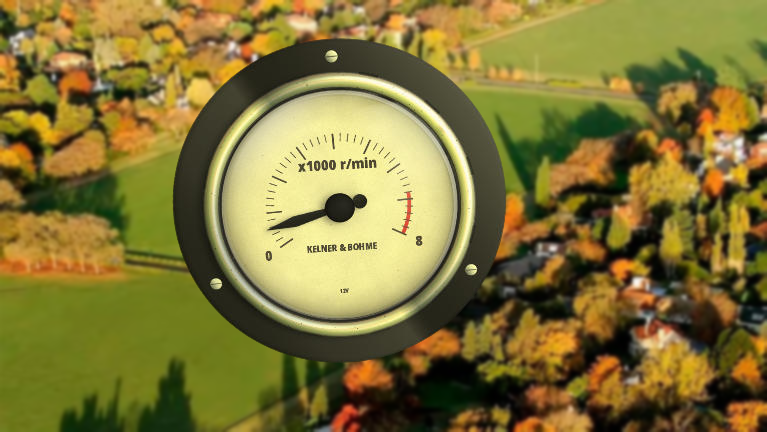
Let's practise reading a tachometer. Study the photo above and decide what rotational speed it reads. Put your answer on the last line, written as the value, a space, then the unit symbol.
600 rpm
